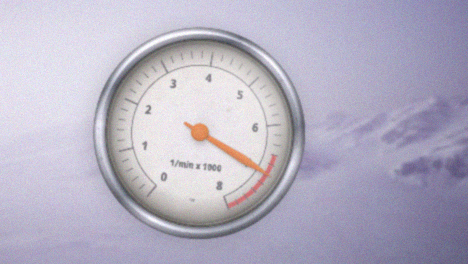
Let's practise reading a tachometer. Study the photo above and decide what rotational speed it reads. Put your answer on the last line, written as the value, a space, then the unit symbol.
7000 rpm
